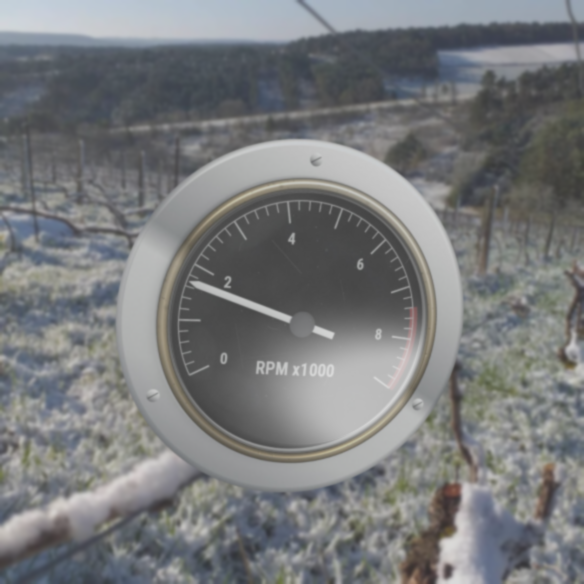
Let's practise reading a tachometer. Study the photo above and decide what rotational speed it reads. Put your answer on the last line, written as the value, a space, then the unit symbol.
1700 rpm
